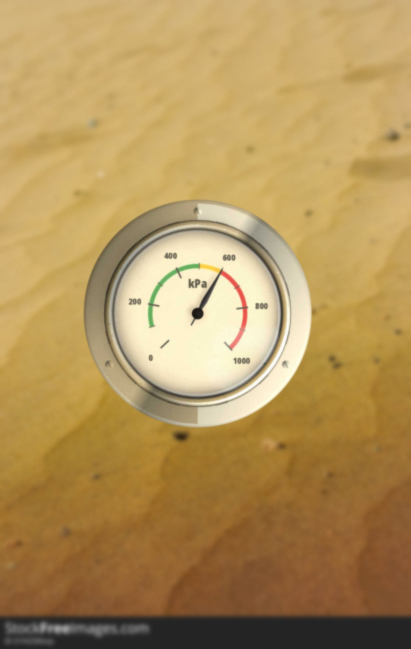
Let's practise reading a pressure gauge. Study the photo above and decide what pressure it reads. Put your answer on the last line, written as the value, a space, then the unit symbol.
600 kPa
